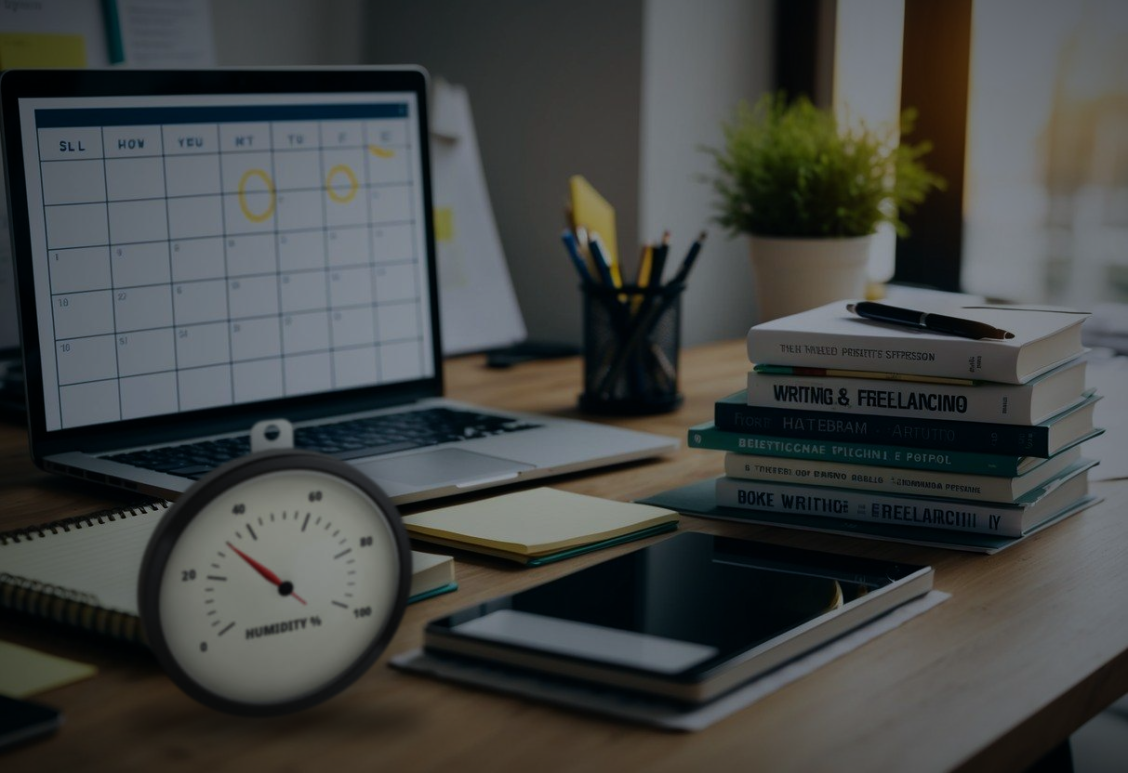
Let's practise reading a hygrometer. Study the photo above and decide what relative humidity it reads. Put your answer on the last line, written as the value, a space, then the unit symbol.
32 %
